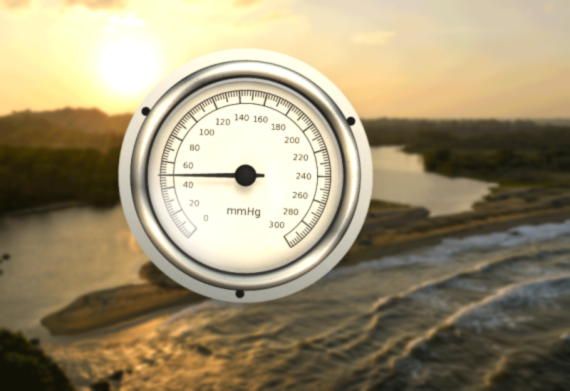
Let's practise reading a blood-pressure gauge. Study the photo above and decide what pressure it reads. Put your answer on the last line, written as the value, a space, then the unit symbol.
50 mmHg
